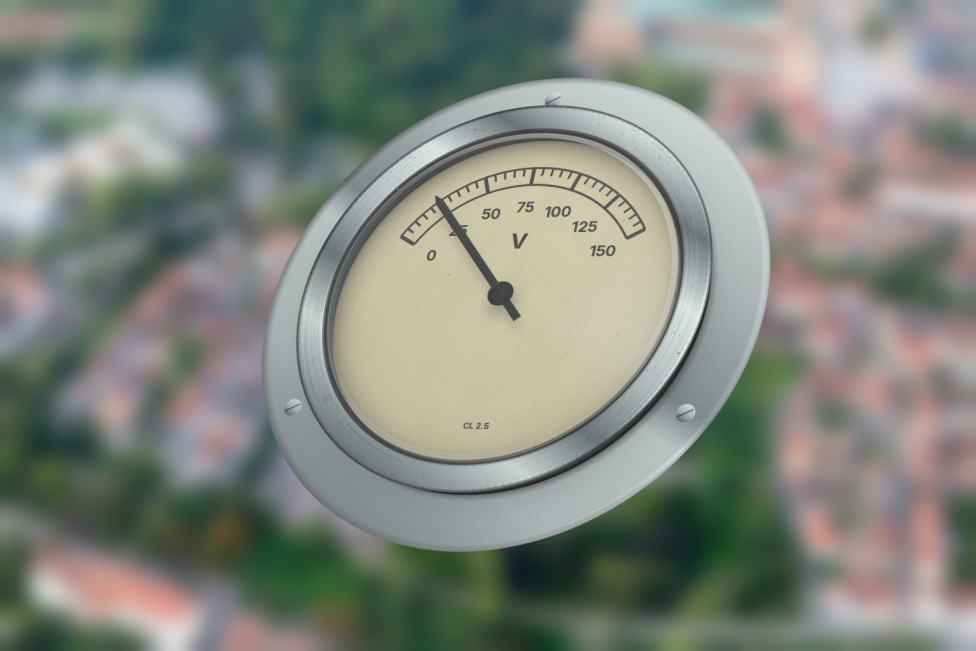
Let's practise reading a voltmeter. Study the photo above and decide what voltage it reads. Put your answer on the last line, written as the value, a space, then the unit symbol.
25 V
